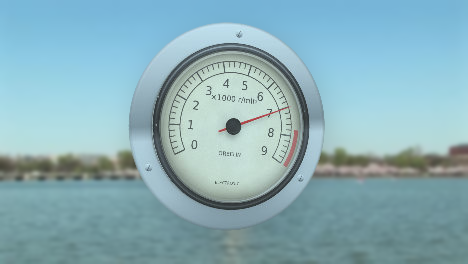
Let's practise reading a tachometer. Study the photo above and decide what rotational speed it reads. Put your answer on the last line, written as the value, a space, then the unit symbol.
7000 rpm
